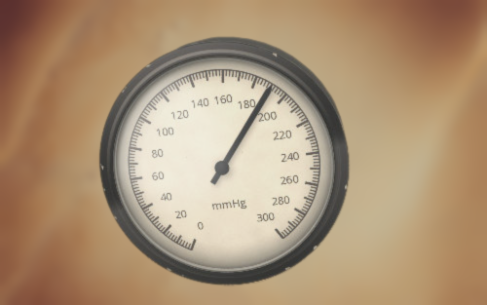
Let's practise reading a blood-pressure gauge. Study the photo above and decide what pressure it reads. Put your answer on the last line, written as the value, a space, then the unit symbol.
190 mmHg
